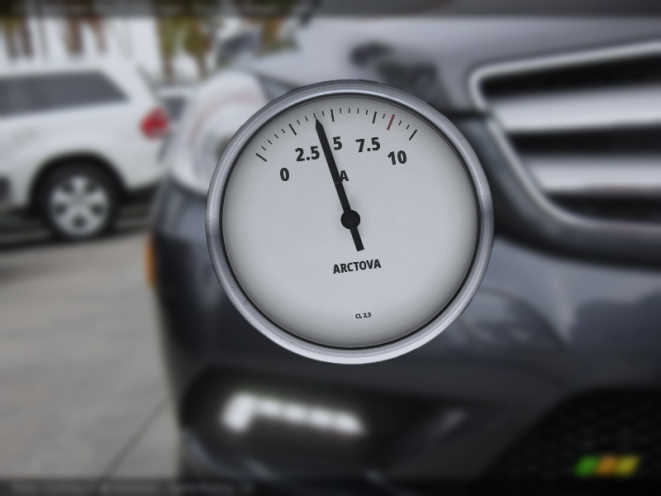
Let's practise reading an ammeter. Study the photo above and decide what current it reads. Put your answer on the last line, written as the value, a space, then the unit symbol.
4 A
